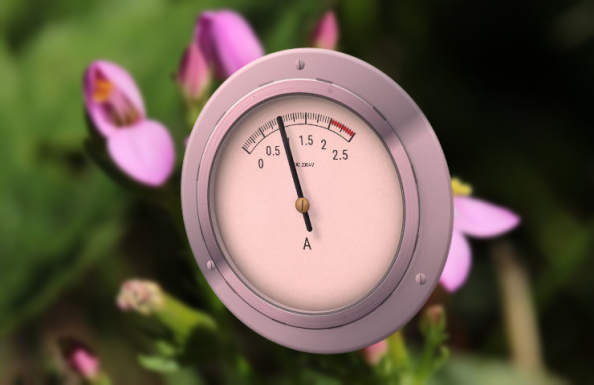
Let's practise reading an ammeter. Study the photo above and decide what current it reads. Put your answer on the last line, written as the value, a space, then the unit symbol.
1 A
